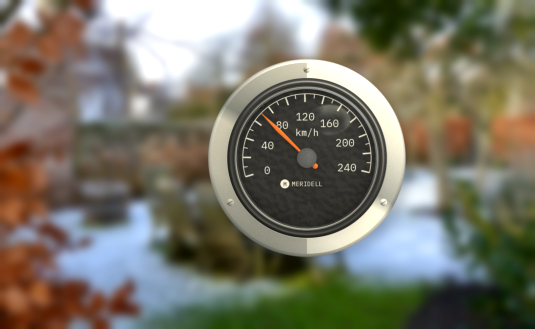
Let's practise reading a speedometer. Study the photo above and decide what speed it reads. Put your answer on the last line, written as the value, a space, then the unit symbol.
70 km/h
